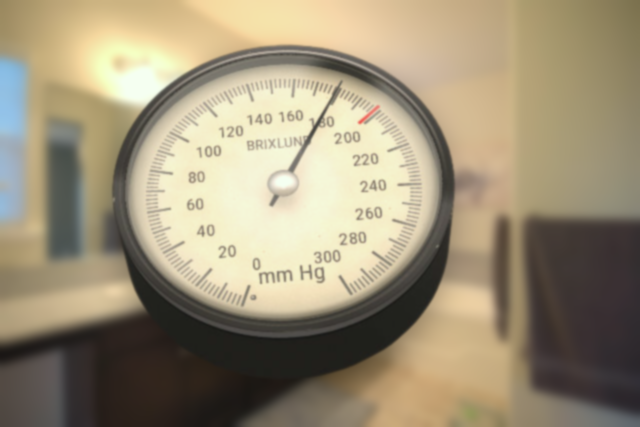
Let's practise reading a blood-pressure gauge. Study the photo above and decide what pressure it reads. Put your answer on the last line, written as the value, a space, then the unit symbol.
180 mmHg
